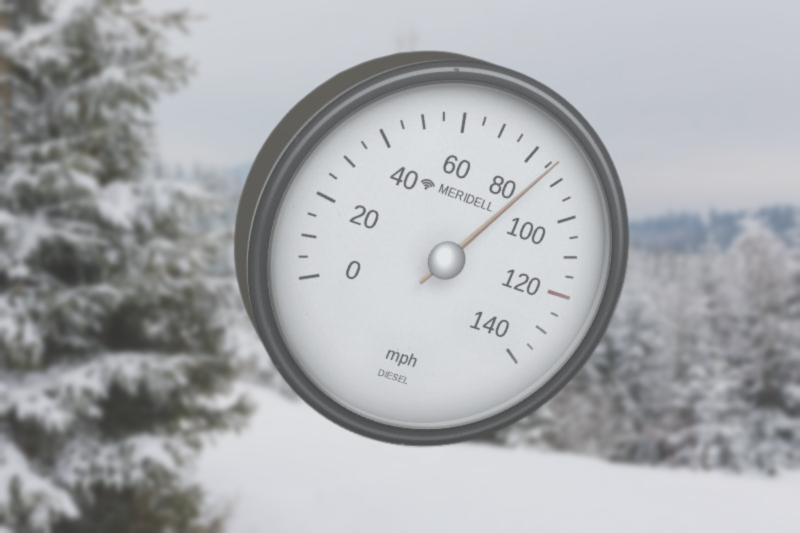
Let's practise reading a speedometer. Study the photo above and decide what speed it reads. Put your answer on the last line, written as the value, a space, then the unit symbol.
85 mph
